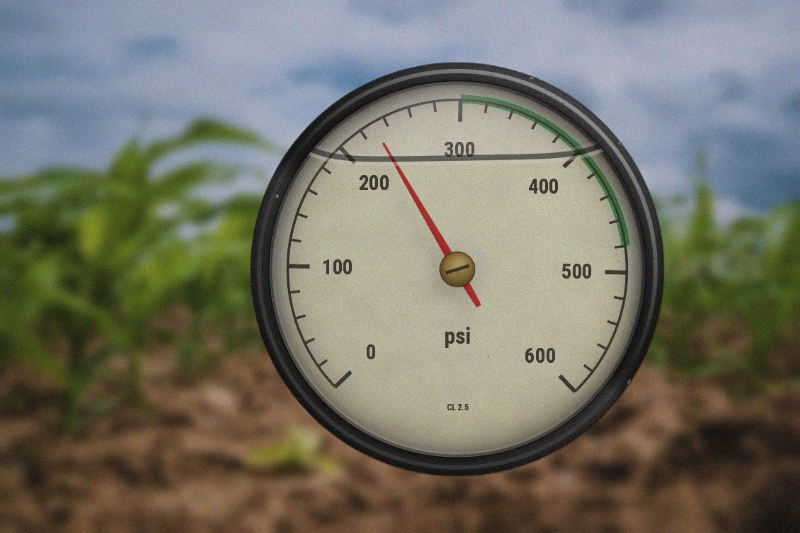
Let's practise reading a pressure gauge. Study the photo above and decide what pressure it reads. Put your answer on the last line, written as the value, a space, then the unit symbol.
230 psi
